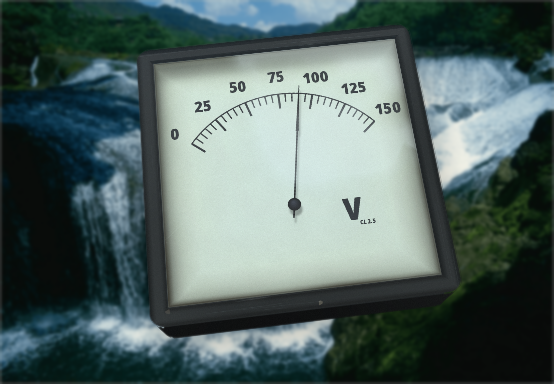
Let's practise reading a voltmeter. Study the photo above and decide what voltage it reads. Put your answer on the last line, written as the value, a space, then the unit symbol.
90 V
